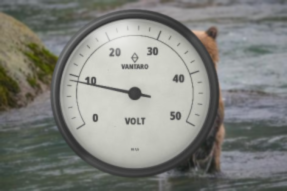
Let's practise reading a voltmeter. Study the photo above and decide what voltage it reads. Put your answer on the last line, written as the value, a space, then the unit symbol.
9 V
